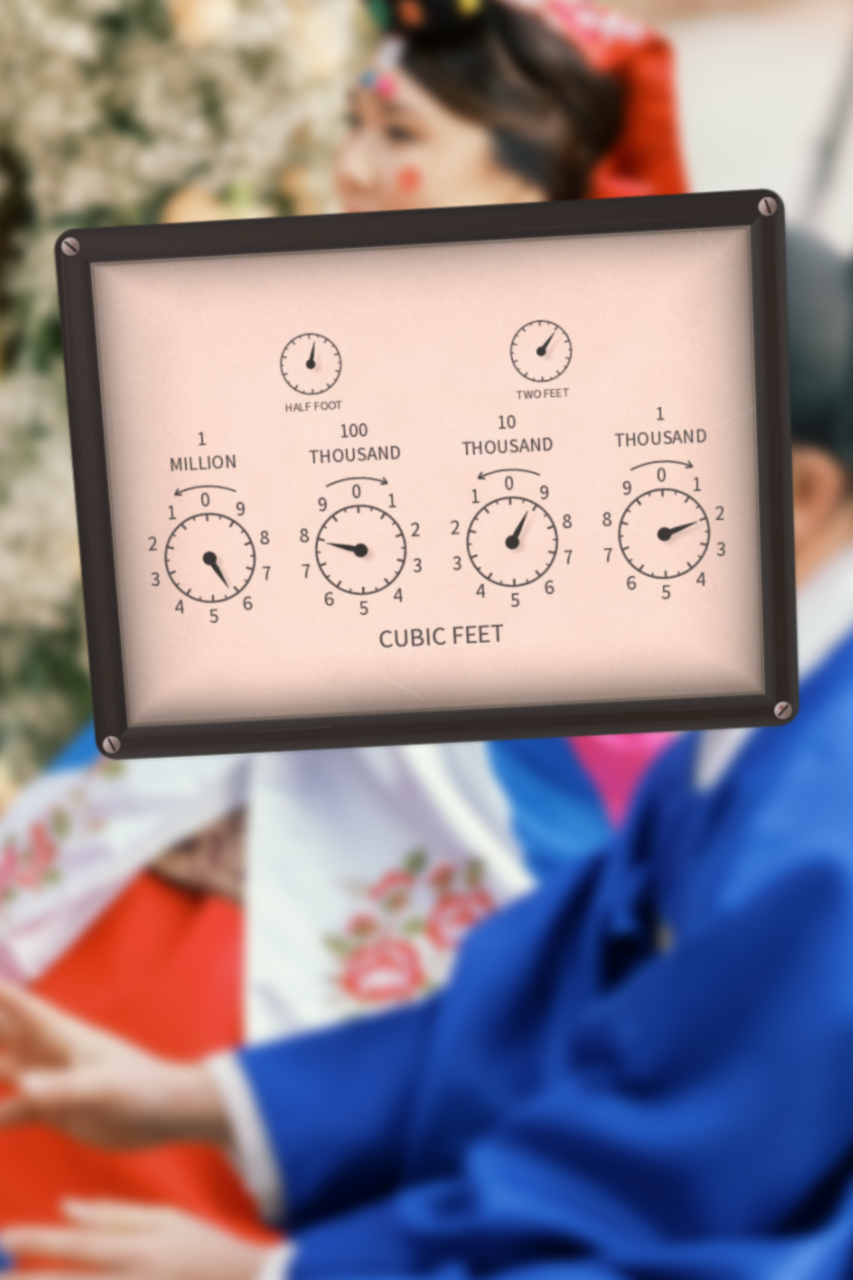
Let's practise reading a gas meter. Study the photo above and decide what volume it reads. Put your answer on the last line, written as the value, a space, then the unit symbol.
579200 ft³
